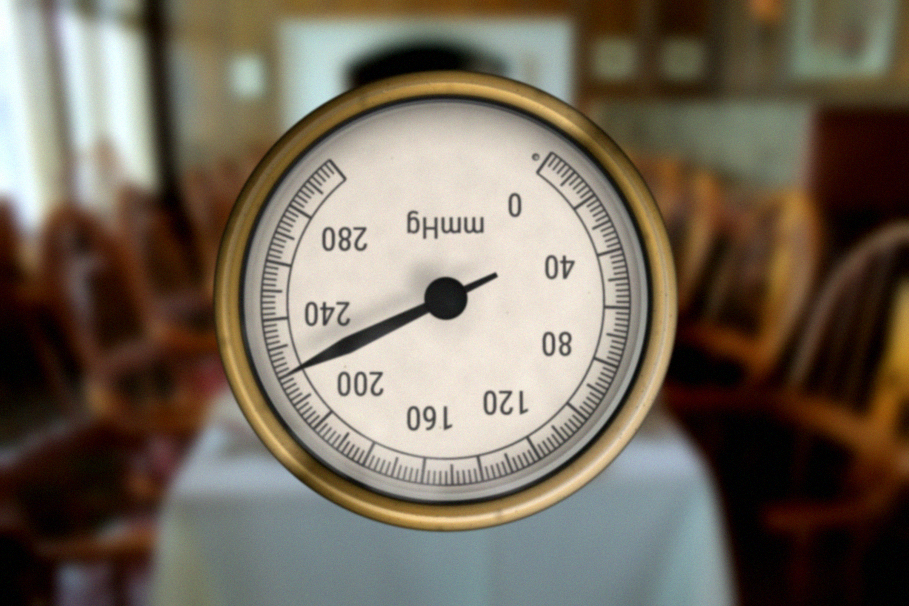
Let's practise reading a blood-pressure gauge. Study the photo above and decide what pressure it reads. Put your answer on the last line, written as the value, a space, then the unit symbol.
220 mmHg
